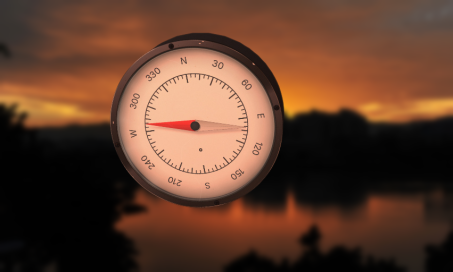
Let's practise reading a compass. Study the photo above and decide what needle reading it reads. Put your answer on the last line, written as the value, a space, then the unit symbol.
280 °
